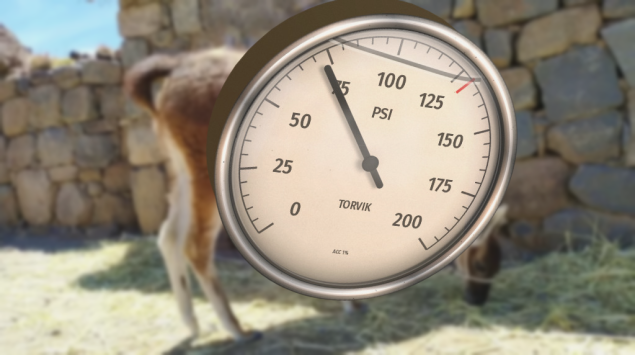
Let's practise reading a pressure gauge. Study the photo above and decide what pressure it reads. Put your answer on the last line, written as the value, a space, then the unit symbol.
72.5 psi
